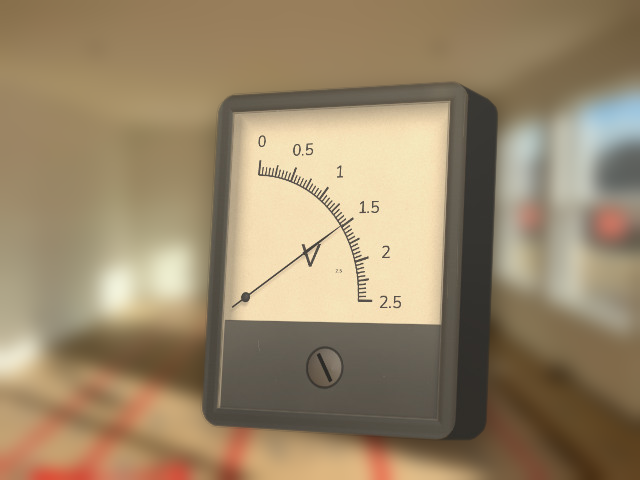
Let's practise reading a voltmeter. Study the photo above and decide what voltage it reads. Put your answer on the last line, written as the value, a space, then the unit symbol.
1.5 V
